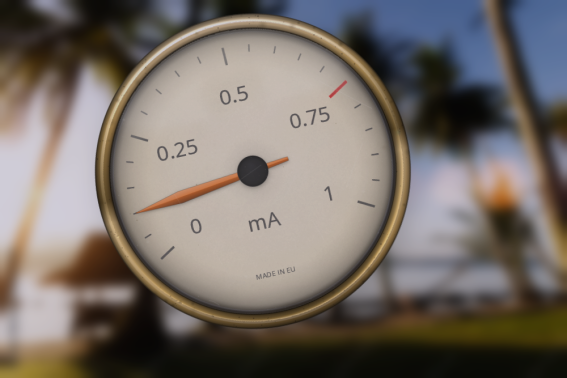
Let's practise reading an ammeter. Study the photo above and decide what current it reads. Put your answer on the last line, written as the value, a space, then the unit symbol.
0.1 mA
